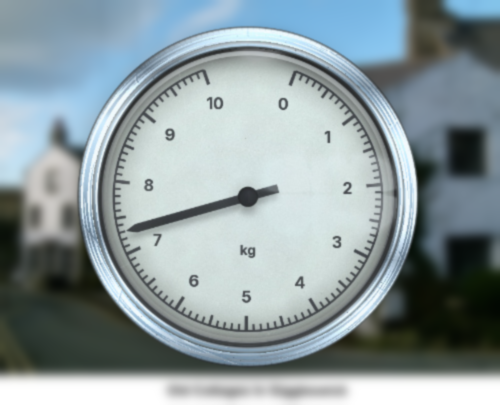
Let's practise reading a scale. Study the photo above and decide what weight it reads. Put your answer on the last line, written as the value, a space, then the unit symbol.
7.3 kg
